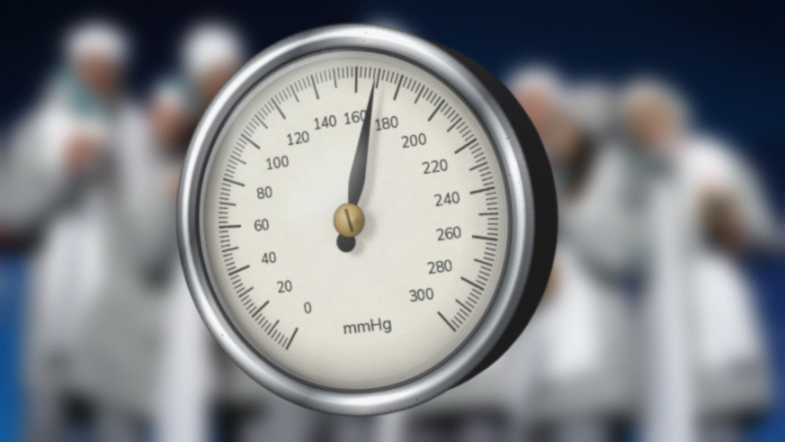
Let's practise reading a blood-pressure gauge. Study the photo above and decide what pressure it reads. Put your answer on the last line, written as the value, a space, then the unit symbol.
170 mmHg
